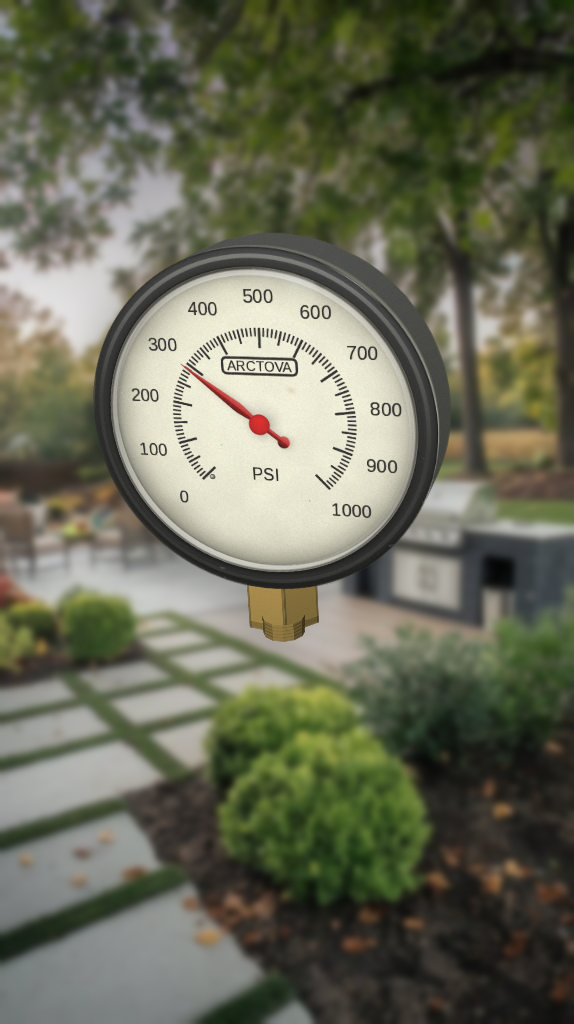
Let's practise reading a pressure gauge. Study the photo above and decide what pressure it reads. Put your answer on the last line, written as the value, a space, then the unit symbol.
300 psi
